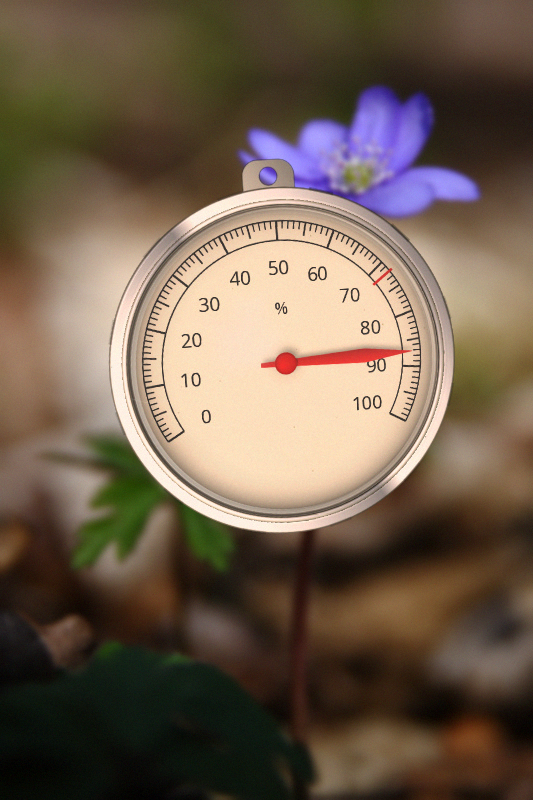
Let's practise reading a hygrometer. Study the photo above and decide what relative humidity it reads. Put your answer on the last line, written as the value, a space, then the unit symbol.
87 %
